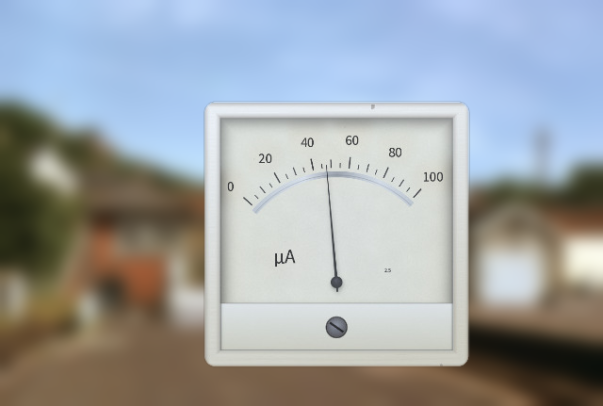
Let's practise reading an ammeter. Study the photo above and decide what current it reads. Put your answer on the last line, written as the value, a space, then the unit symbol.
47.5 µA
